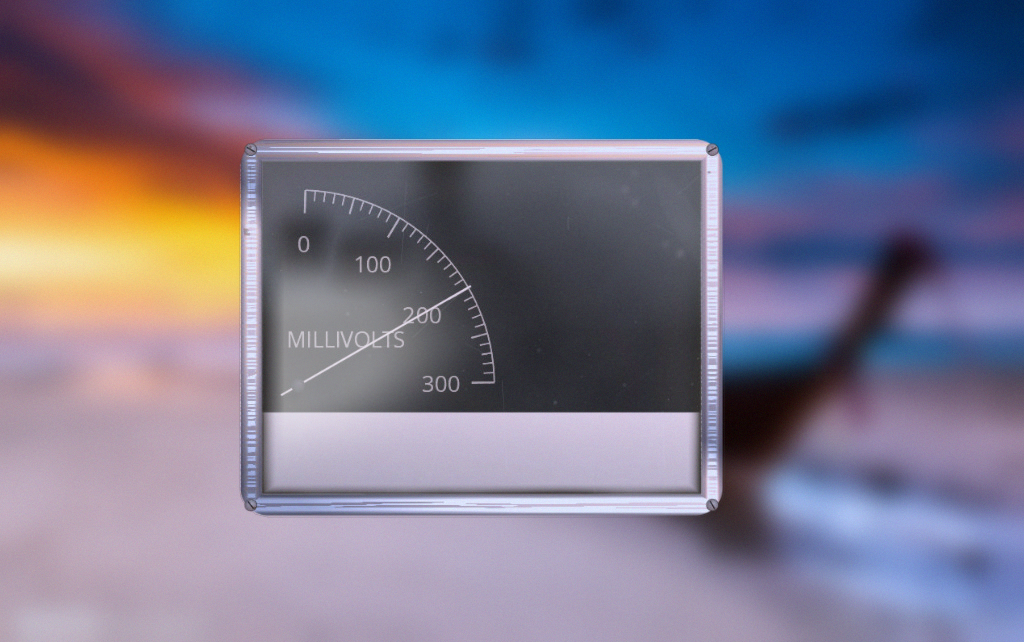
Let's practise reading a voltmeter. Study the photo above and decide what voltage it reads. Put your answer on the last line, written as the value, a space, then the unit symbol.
200 mV
